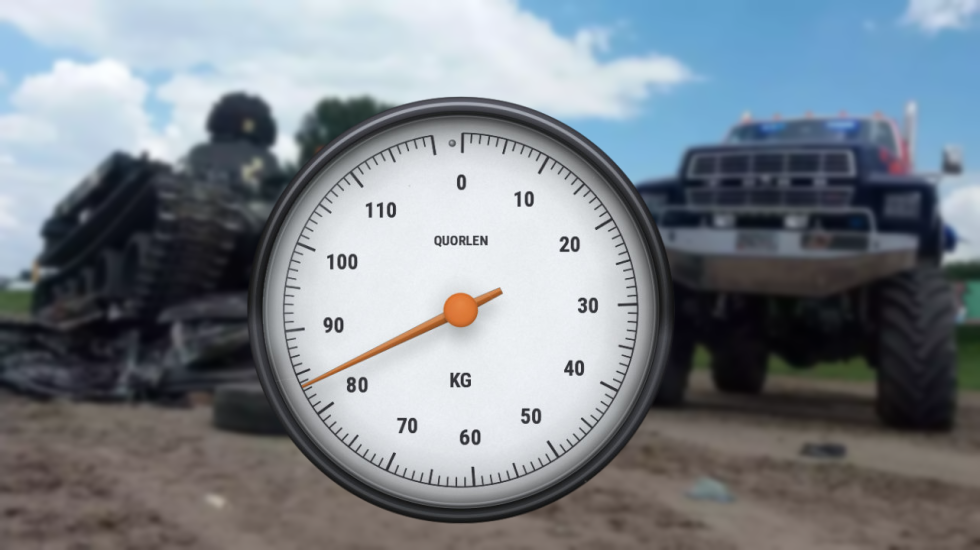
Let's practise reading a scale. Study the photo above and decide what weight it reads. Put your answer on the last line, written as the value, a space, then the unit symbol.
83.5 kg
